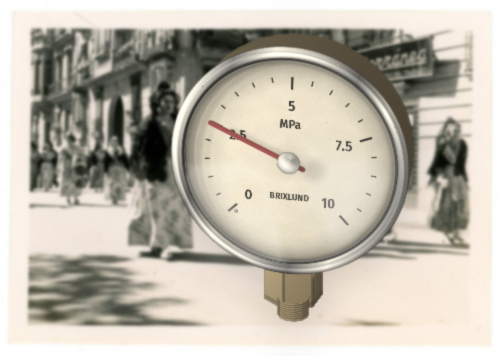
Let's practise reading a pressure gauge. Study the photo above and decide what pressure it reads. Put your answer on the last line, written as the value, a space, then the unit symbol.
2.5 MPa
